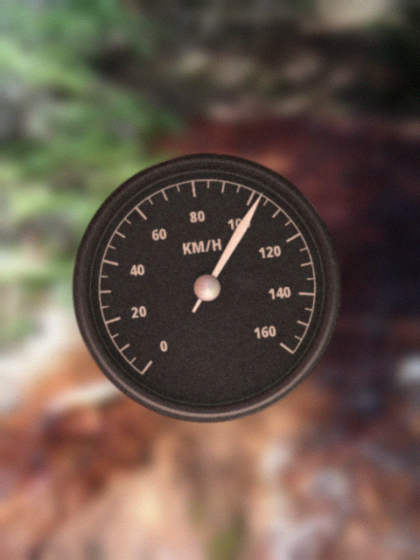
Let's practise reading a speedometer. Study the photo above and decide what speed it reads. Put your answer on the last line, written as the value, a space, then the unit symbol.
102.5 km/h
